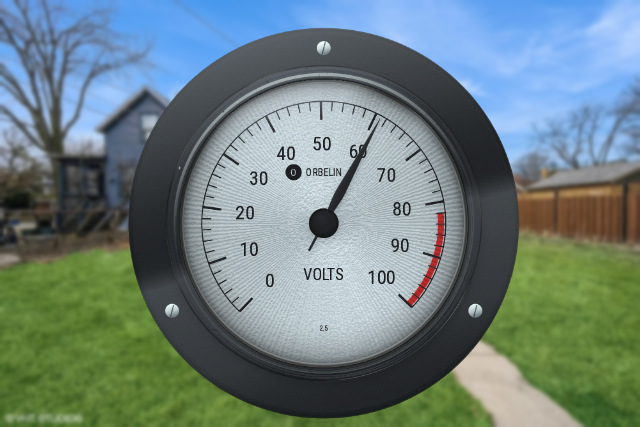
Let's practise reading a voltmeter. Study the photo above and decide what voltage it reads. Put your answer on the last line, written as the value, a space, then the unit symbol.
61 V
